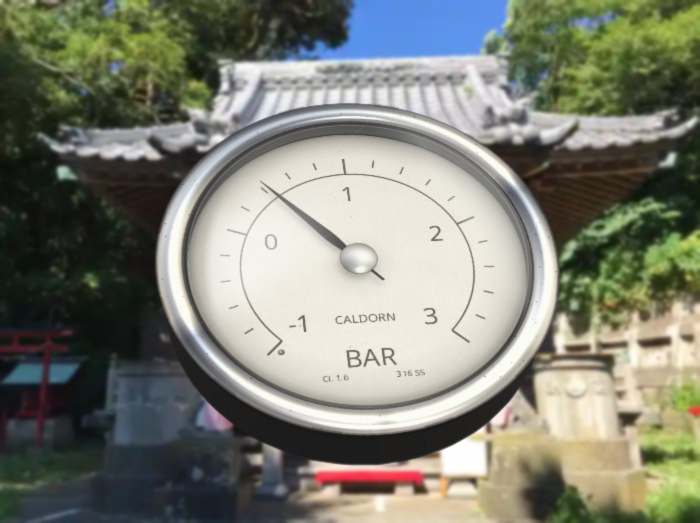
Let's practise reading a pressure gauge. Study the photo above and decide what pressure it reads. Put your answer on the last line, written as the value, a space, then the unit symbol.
0.4 bar
